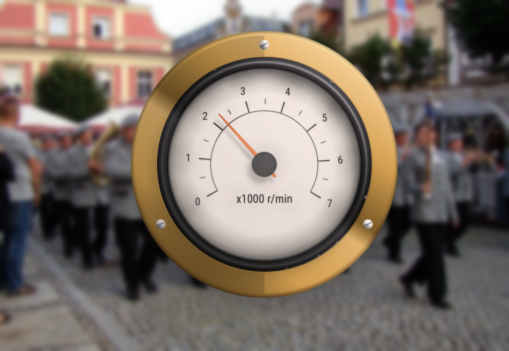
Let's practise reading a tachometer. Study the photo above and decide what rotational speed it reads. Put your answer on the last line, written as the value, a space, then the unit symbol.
2250 rpm
